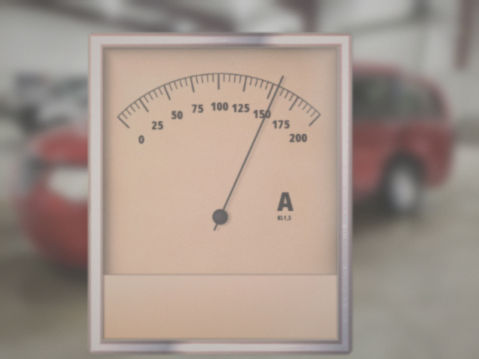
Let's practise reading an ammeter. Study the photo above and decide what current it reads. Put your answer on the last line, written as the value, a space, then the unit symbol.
155 A
